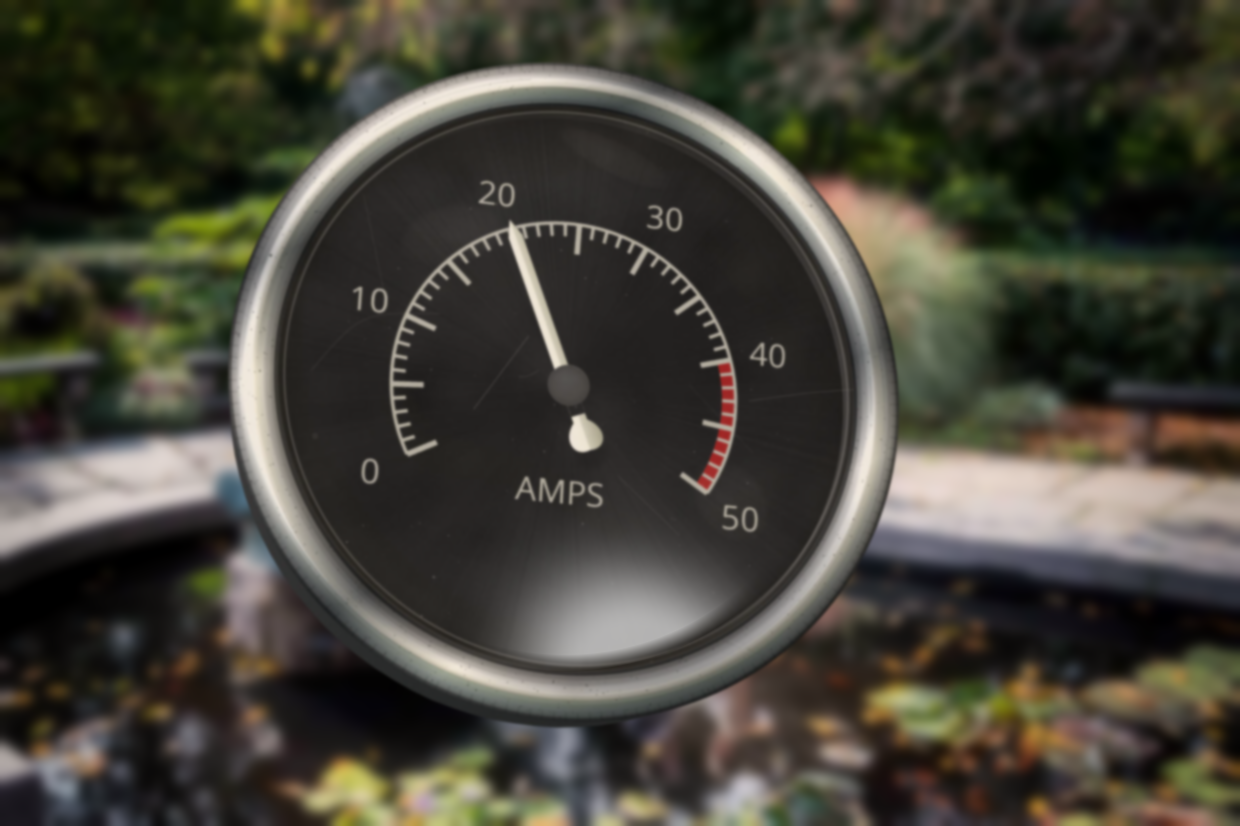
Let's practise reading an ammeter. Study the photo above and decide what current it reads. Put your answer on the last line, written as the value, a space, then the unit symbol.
20 A
